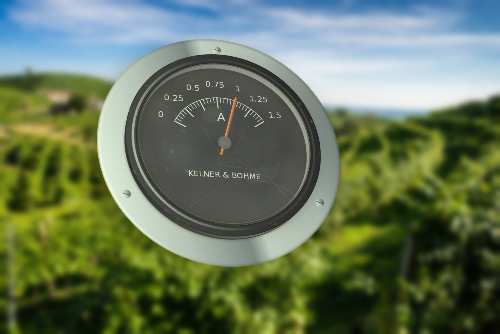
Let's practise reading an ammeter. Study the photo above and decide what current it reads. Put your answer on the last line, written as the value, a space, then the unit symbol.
1 A
